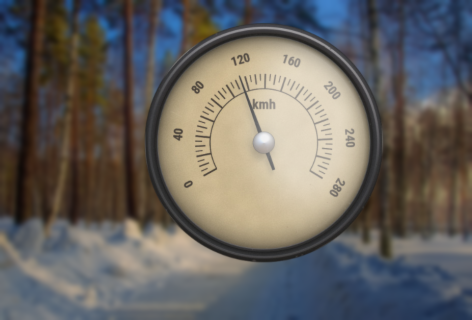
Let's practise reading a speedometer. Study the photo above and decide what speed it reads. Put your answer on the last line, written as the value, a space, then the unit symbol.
115 km/h
